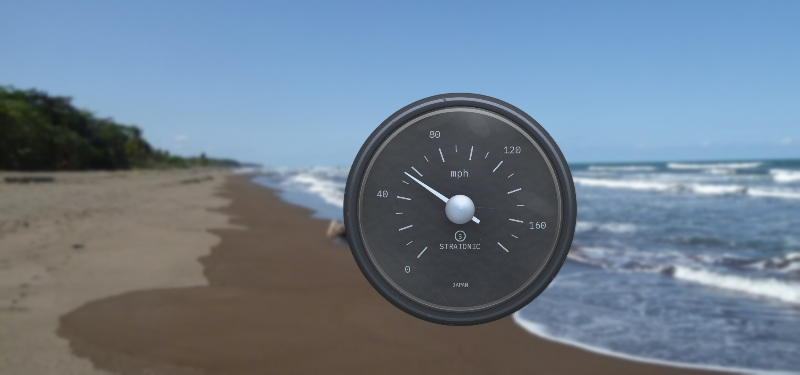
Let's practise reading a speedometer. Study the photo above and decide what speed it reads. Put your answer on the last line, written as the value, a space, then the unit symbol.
55 mph
